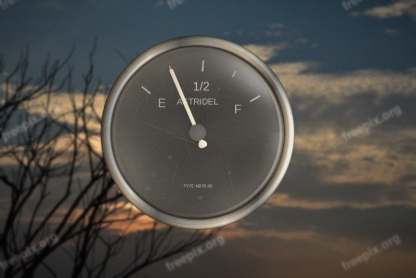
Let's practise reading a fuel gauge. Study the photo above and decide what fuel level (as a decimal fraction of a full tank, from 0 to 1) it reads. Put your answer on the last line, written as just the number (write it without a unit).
0.25
